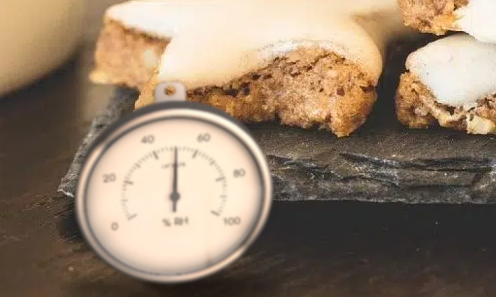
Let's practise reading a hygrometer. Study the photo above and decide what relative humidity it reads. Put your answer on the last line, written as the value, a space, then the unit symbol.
50 %
